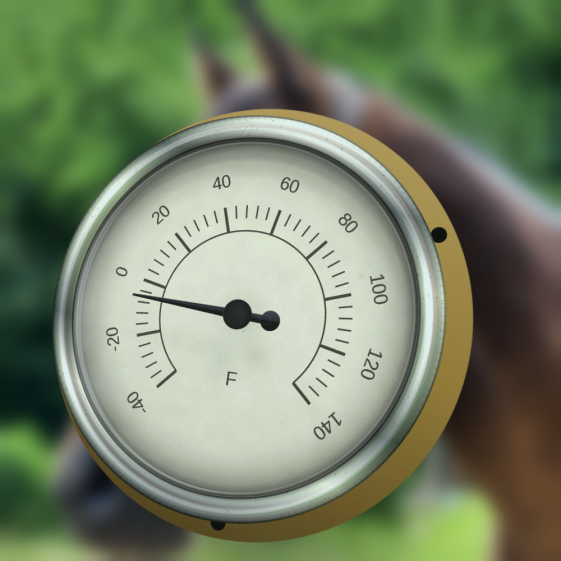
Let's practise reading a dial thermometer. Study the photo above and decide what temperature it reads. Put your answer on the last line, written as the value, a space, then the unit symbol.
-6 °F
